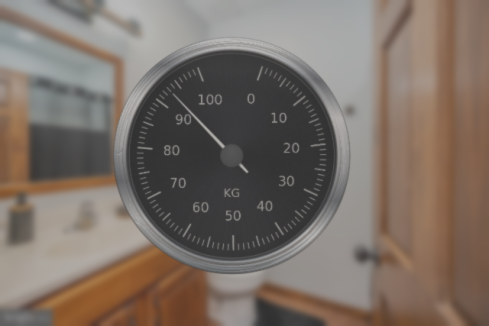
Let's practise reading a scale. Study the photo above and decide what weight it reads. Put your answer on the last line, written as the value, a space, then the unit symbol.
93 kg
